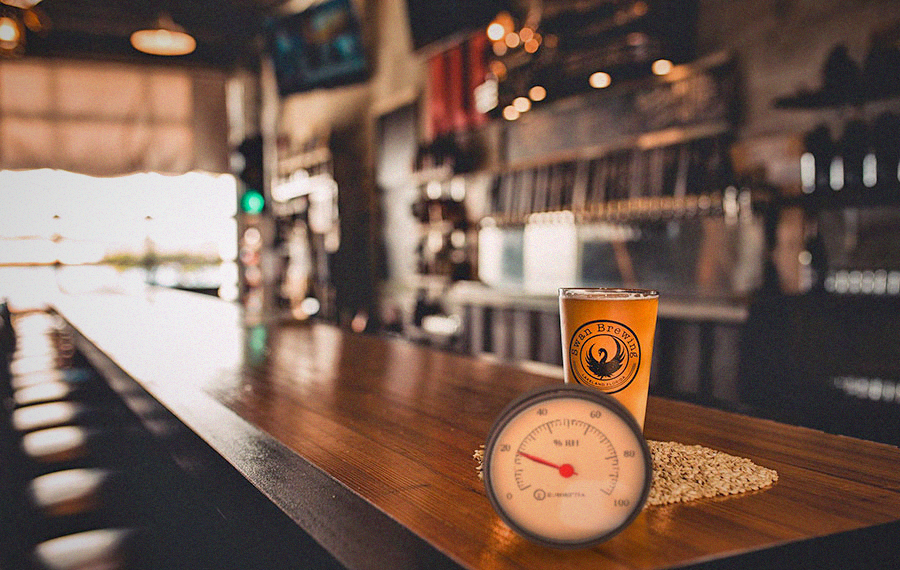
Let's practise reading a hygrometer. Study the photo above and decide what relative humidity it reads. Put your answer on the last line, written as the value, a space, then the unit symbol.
20 %
